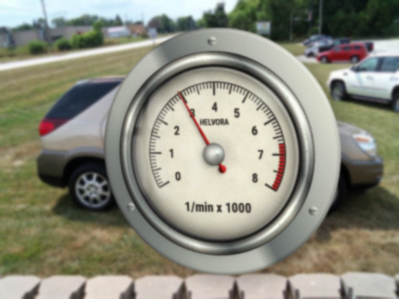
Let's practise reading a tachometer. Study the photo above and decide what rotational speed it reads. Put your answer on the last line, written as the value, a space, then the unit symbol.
3000 rpm
